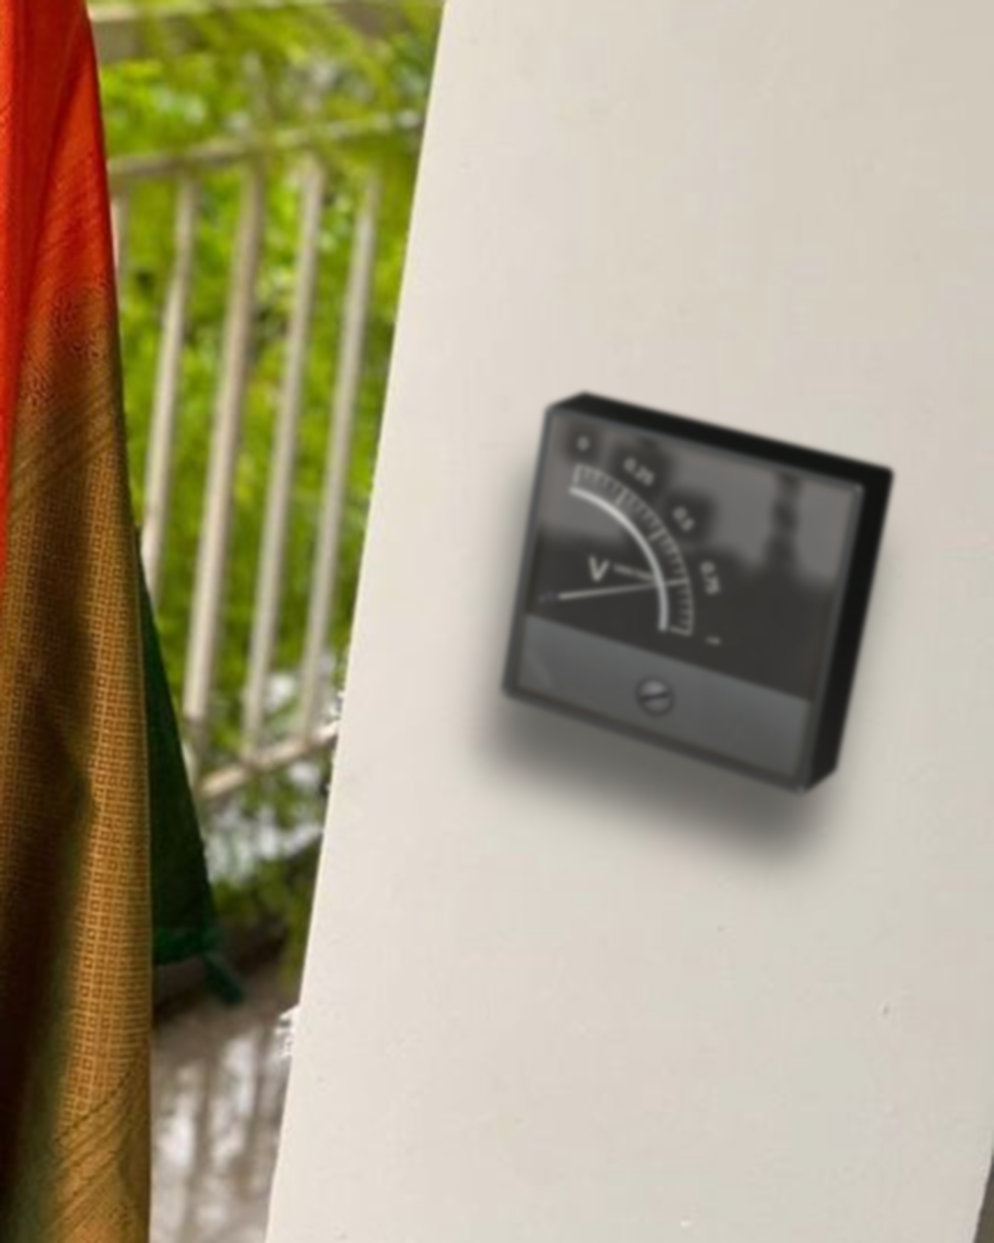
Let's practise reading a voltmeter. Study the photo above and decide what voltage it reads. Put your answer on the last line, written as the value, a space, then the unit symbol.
0.75 V
